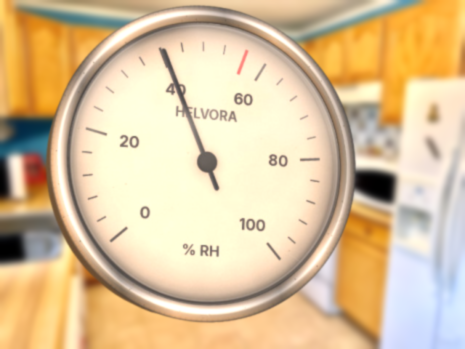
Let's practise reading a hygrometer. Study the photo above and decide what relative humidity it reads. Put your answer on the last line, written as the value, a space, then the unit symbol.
40 %
